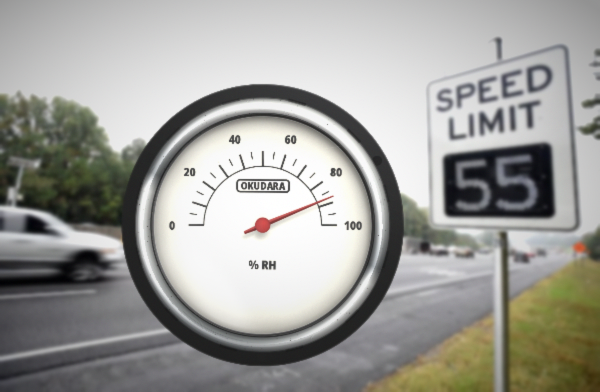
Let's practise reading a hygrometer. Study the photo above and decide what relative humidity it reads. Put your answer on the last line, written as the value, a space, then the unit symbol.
87.5 %
